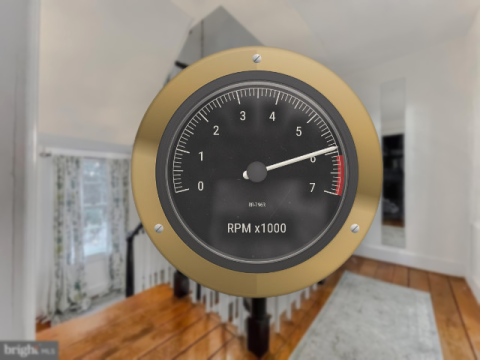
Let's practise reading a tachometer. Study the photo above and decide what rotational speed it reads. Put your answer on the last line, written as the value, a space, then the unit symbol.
5900 rpm
